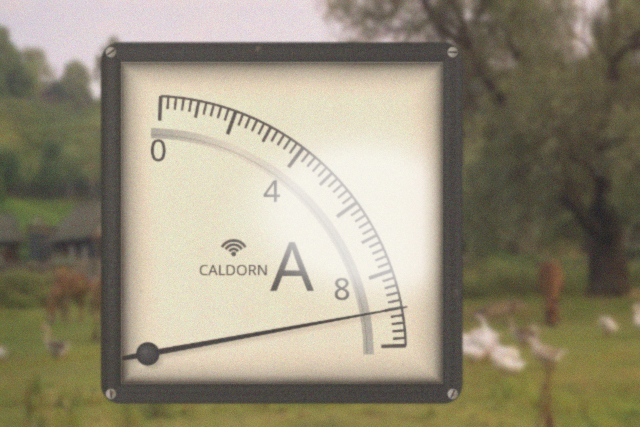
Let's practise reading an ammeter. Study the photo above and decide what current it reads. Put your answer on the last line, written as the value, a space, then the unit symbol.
9 A
